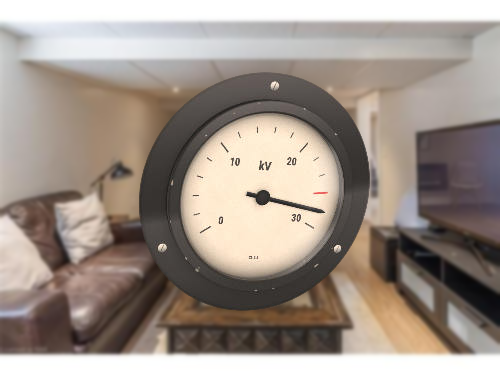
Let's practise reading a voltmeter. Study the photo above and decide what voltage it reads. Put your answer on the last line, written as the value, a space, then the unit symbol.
28 kV
